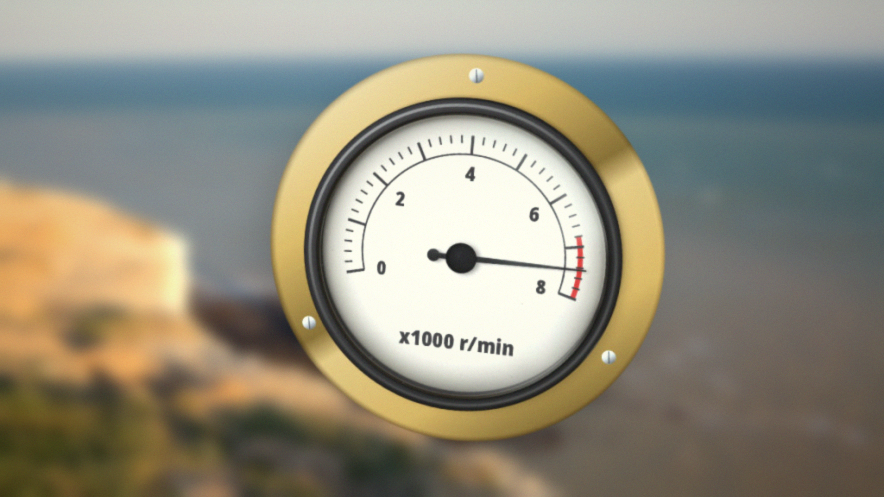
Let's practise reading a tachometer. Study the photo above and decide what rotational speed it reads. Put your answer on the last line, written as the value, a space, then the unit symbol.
7400 rpm
